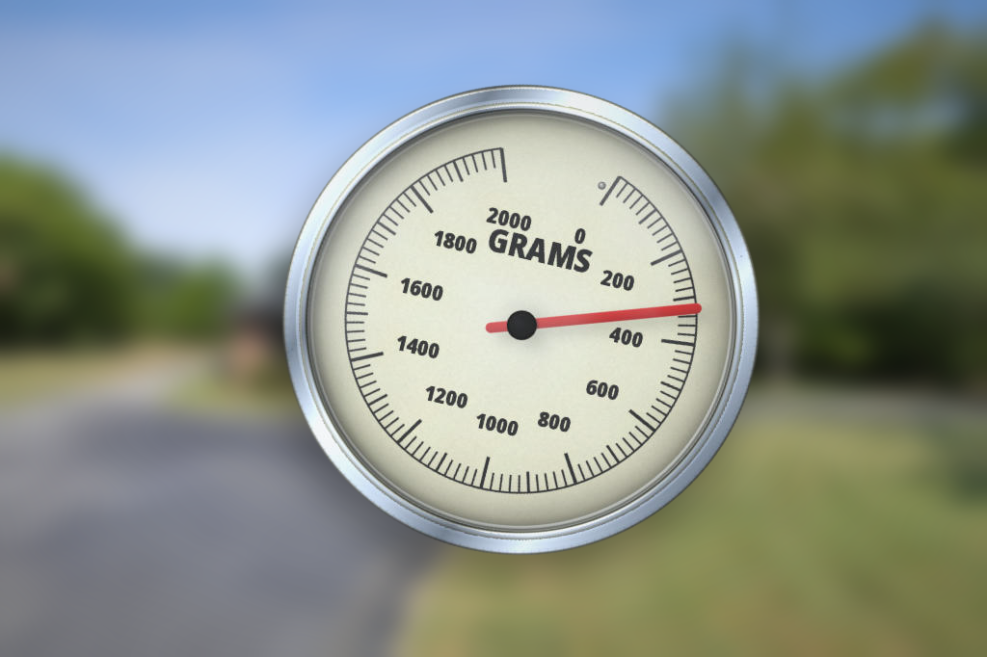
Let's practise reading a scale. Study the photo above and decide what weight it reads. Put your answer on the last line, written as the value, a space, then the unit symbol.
320 g
